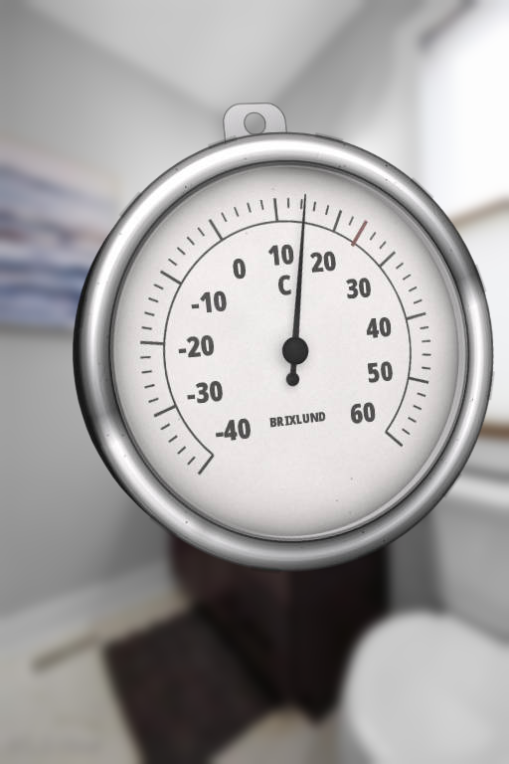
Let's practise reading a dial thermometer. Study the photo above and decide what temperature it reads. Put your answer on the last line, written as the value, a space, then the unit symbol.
14 °C
